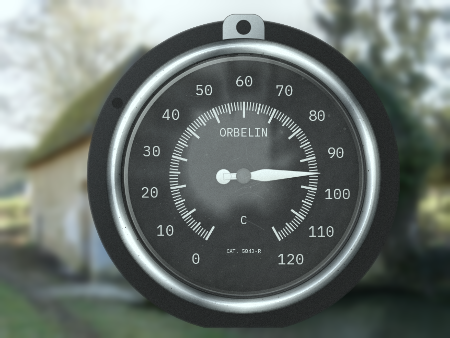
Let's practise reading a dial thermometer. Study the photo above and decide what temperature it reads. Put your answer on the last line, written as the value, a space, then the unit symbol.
95 °C
